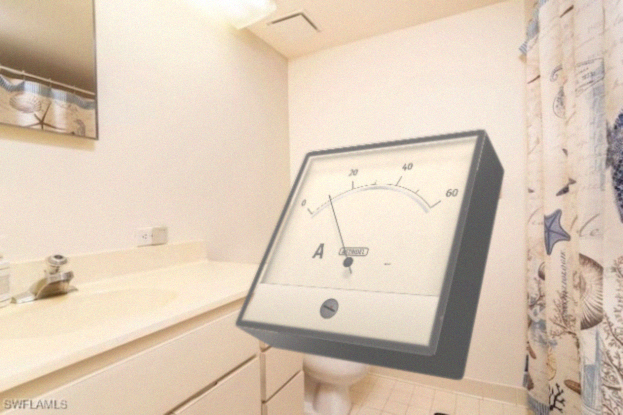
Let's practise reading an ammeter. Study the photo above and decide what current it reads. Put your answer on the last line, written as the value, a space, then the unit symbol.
10 A
